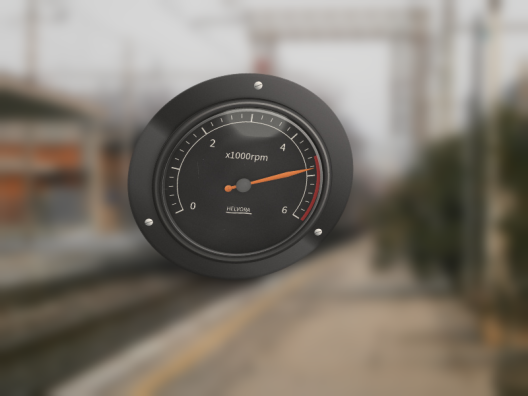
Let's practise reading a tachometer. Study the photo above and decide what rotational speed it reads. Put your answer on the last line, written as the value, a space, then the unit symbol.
4800 rpm
